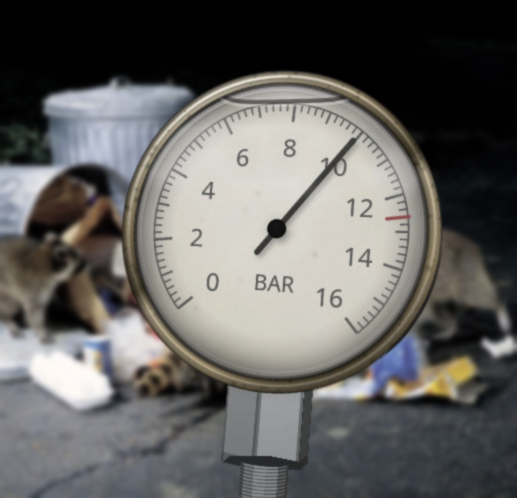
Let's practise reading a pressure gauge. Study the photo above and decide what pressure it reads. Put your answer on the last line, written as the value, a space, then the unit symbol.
10 bar
